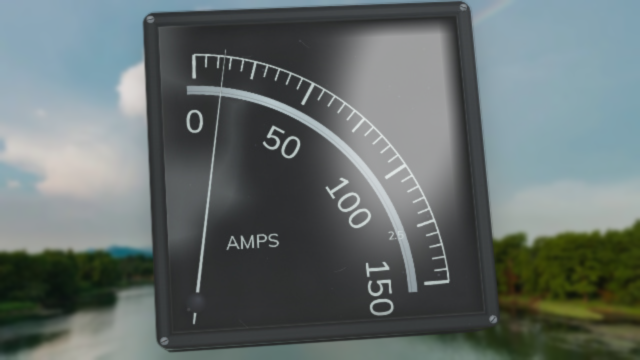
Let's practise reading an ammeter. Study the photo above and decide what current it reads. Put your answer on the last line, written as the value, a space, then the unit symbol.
12.5 A
